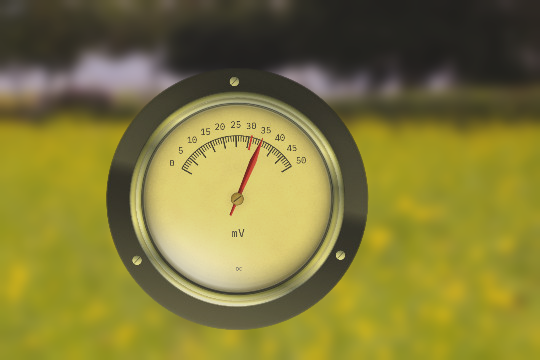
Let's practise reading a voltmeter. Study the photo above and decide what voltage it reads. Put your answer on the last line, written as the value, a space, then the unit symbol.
35 mV
